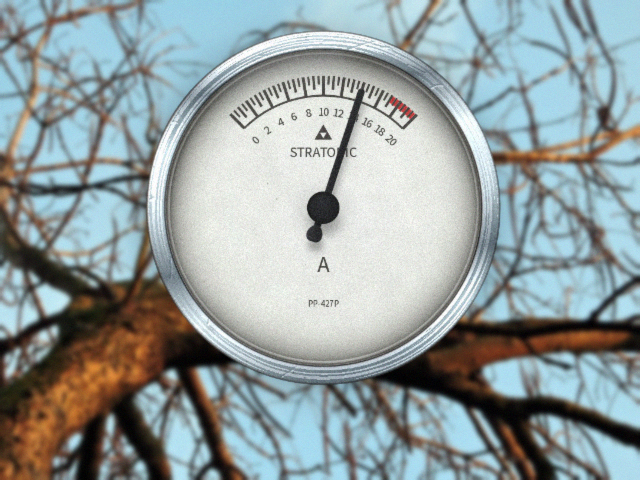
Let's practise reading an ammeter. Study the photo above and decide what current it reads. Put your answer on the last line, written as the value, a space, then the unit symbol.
14 A
